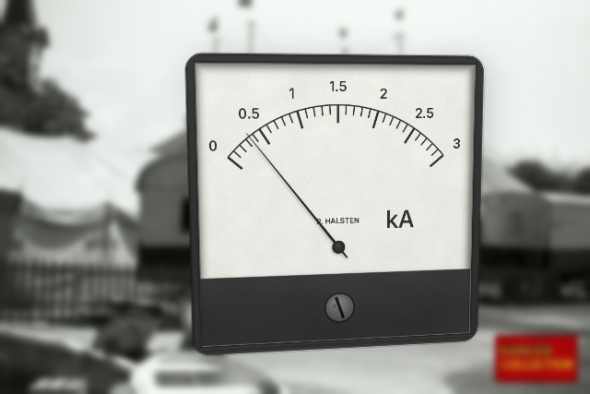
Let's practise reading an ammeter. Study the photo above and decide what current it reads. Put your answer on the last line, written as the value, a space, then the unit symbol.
0.35 kA
